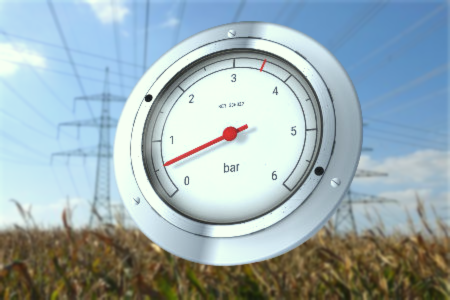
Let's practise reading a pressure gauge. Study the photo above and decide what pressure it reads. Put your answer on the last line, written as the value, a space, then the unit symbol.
0.5 bar
